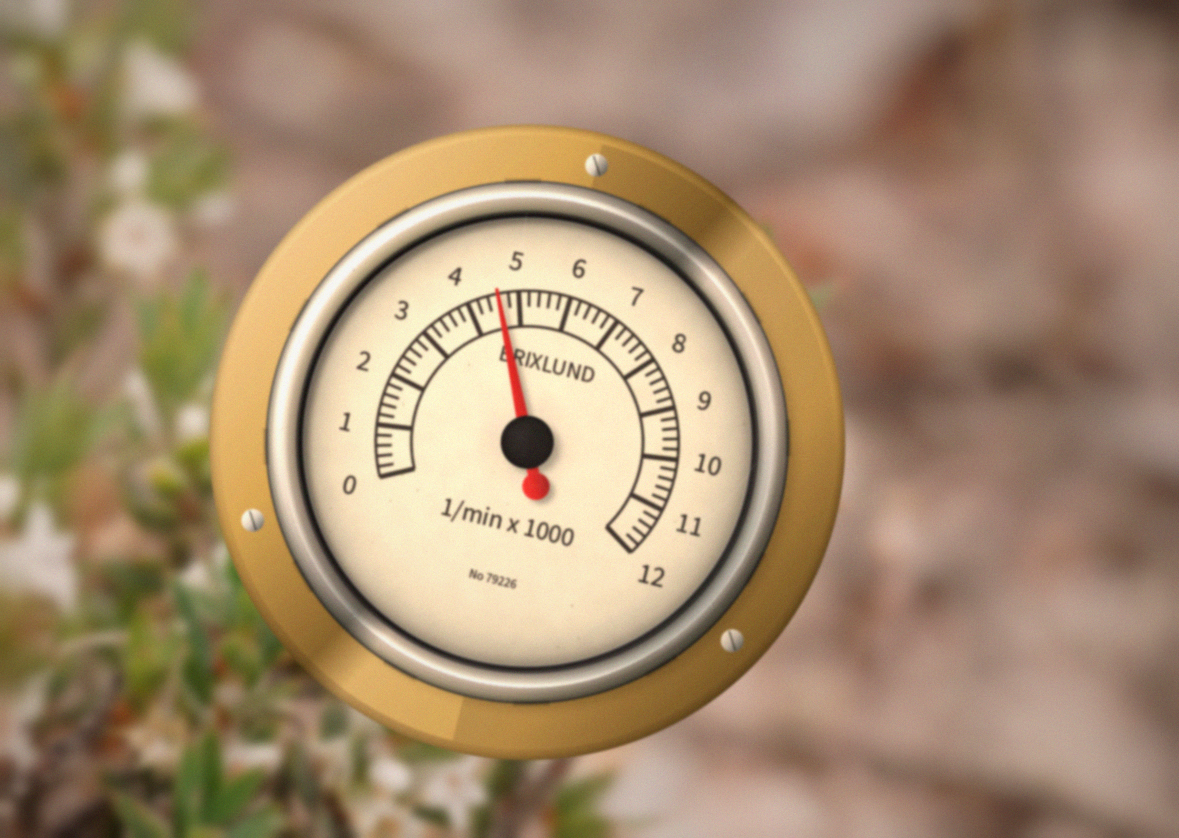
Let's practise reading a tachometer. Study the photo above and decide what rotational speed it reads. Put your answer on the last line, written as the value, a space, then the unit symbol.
4600 rpm
